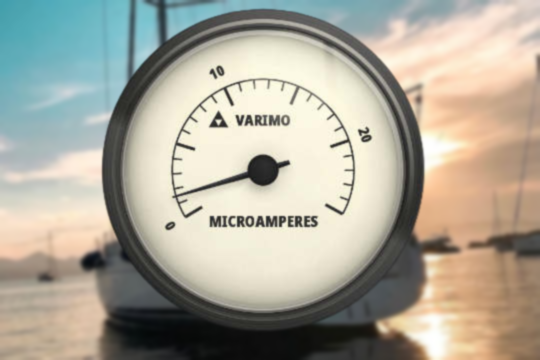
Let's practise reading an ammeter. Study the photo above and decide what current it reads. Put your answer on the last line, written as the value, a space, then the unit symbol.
1.5 µA
